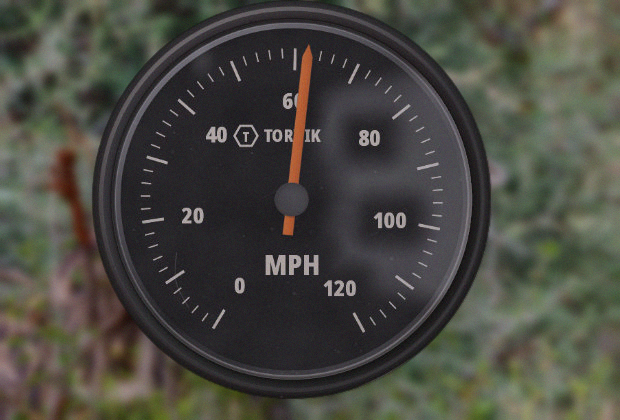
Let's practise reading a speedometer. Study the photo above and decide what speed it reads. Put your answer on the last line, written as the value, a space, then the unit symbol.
62 mph
